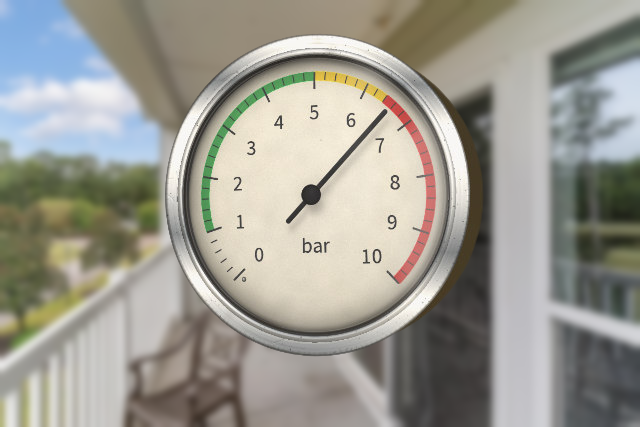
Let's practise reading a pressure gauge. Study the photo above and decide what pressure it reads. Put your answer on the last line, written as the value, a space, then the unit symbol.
6.6 bar
